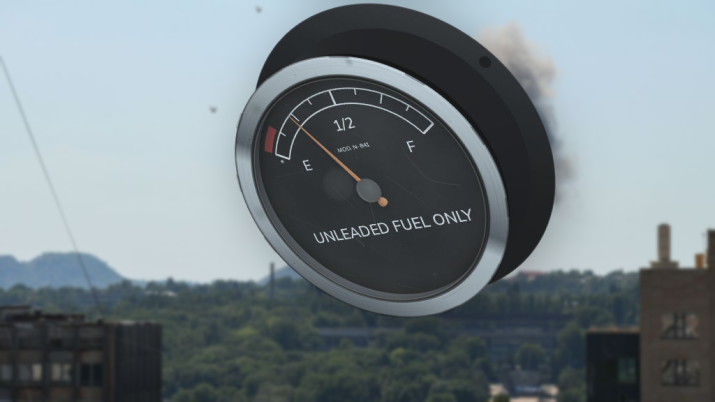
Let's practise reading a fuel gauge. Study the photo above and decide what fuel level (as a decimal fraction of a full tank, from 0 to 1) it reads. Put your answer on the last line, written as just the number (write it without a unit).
0.25
